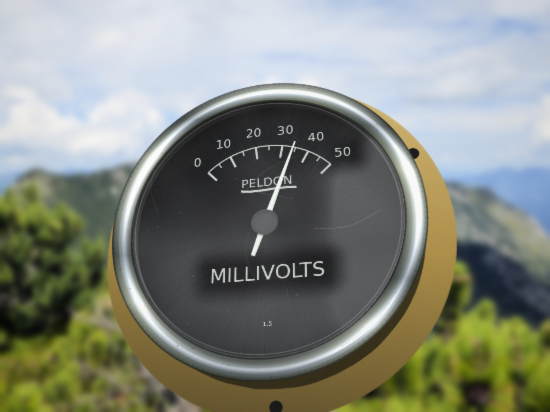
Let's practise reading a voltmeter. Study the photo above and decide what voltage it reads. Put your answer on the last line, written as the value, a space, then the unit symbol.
35 mV
